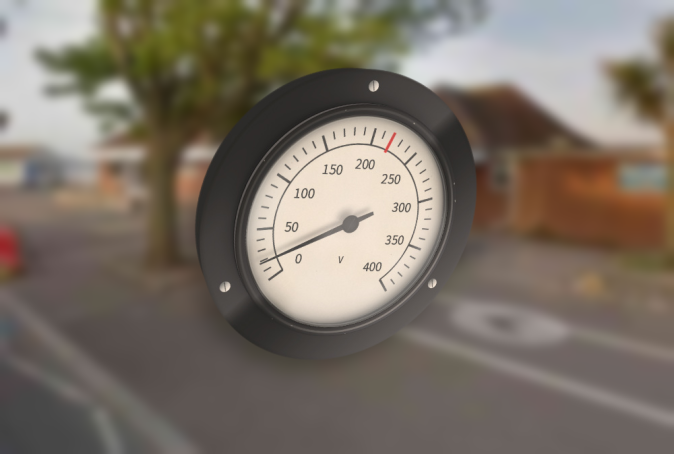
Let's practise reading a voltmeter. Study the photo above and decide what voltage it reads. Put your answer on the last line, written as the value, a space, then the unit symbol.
20 V
